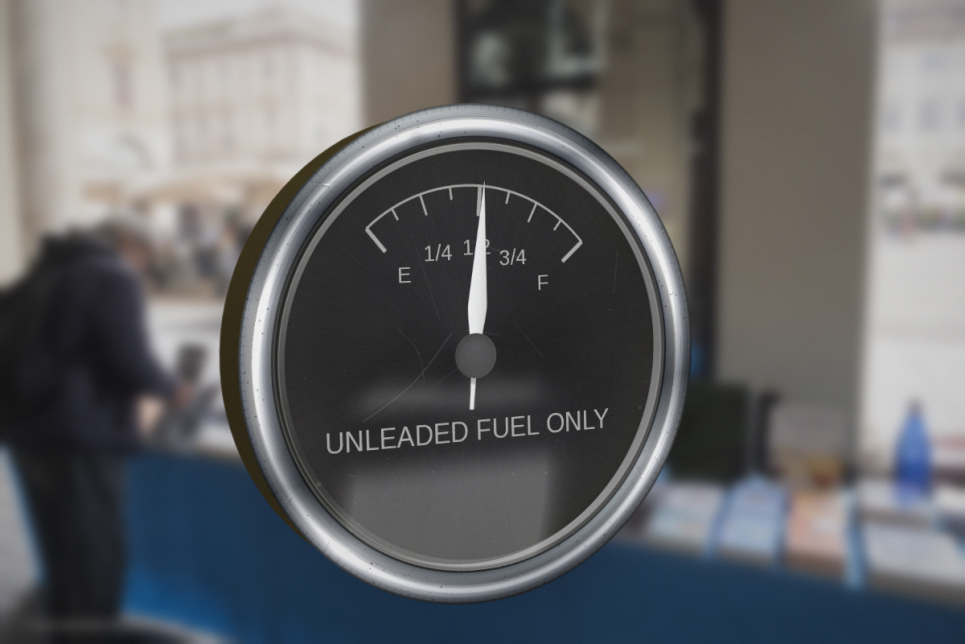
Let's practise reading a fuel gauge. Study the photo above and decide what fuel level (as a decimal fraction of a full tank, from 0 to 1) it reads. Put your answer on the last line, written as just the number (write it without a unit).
0.5
